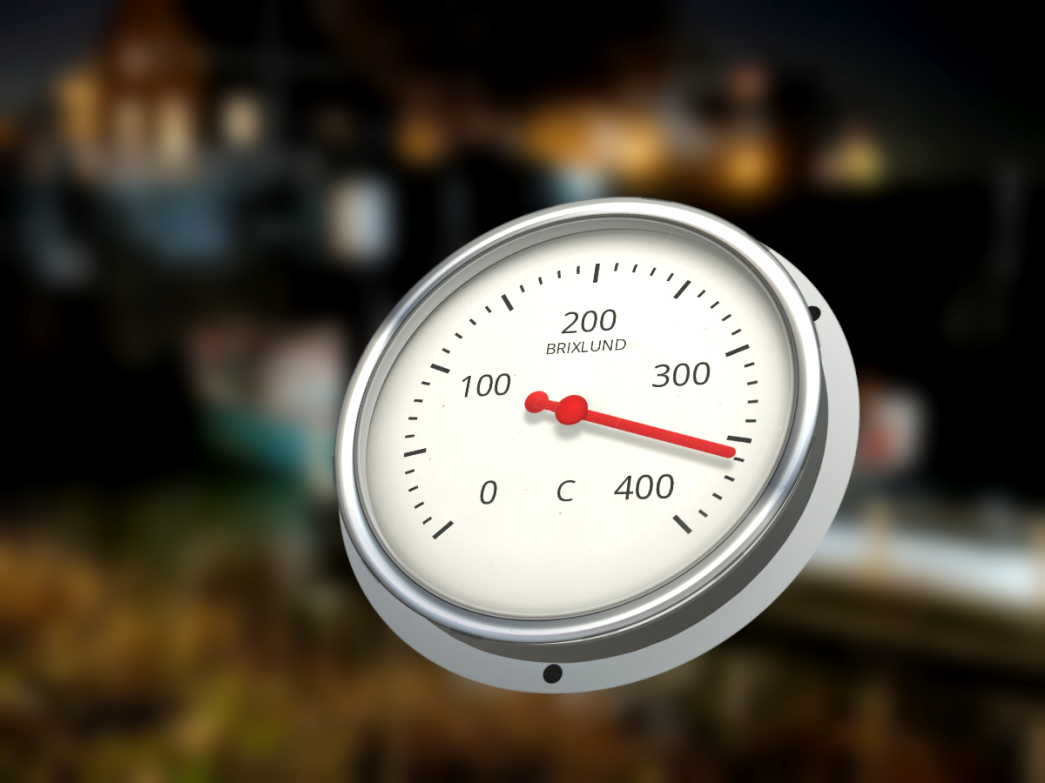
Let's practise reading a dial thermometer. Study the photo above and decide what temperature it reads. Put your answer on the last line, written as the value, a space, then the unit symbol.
360 °C
